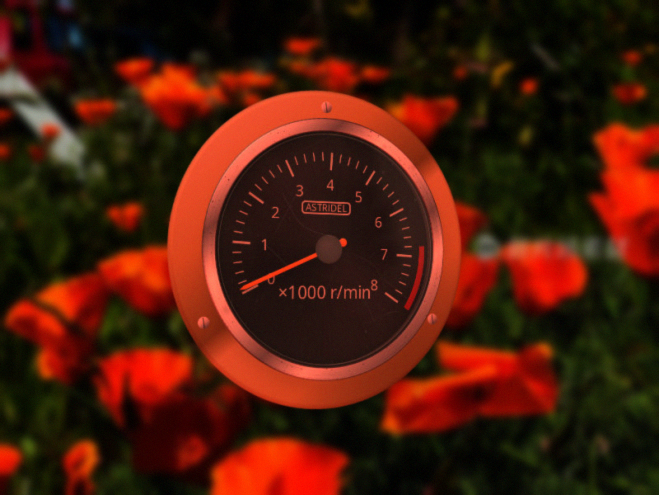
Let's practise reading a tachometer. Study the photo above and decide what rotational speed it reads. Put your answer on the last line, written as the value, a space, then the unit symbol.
100 rpm
